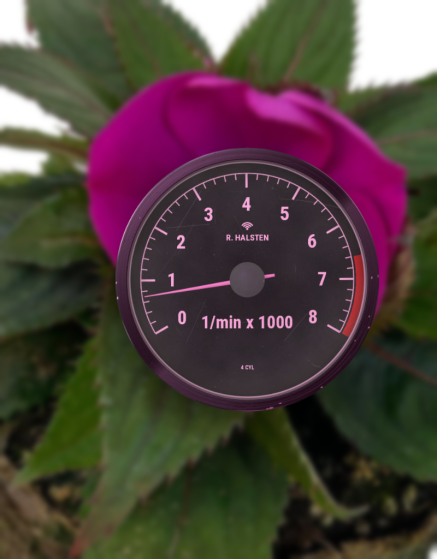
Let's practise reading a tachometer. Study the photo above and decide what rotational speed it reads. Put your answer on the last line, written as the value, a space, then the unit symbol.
700 rpm
